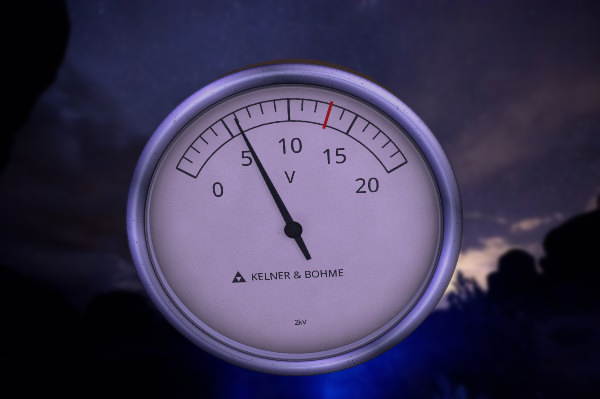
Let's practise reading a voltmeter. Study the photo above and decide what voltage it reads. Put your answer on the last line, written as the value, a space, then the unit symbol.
6 V
